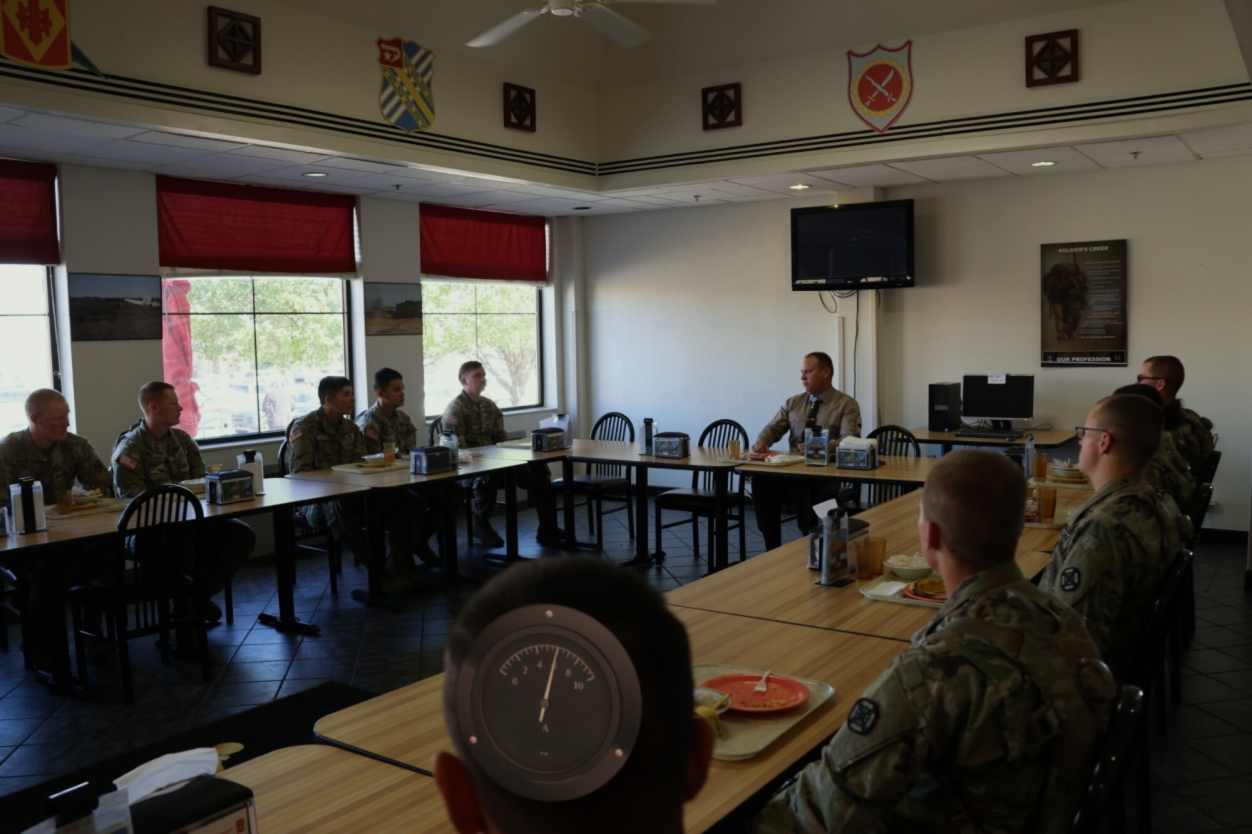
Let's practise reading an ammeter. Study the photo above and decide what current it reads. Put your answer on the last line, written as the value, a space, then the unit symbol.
6 A
